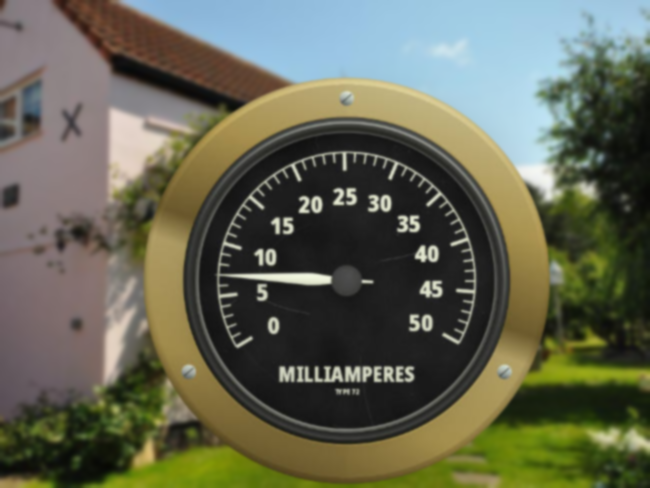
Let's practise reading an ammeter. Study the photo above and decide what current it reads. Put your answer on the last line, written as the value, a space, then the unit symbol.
7 mA
